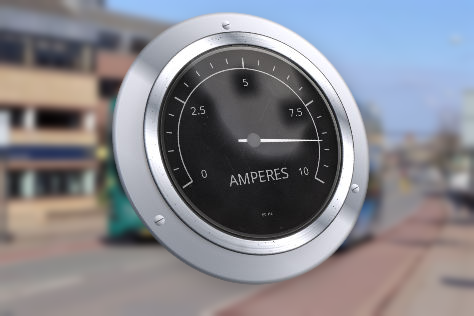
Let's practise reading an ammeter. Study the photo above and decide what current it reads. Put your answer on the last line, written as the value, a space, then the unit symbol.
8.75 A
